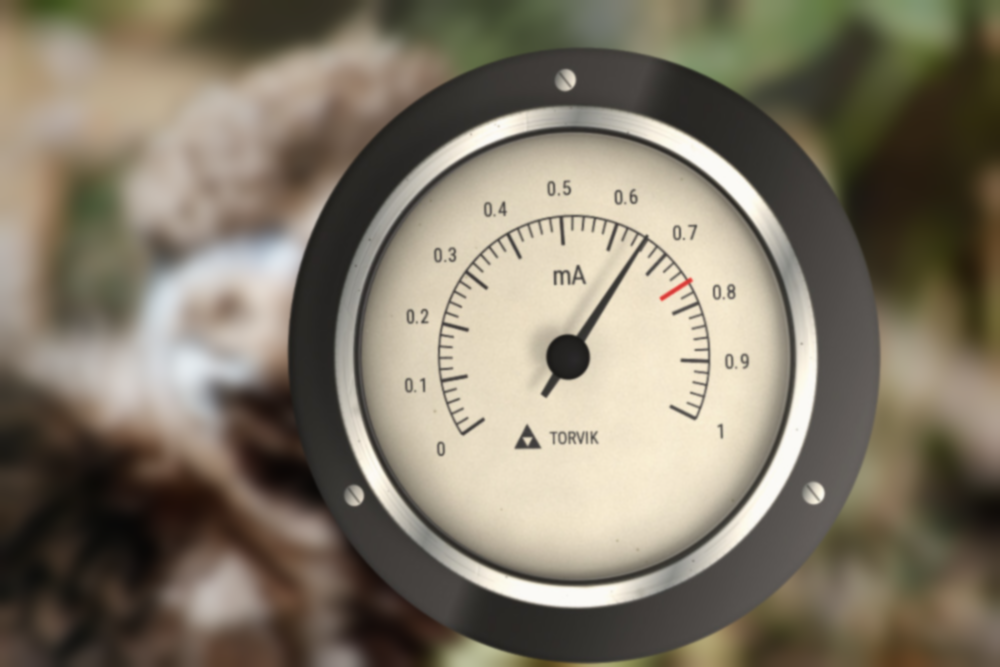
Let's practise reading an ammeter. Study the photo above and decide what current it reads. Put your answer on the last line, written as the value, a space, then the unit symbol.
0.66 mA
